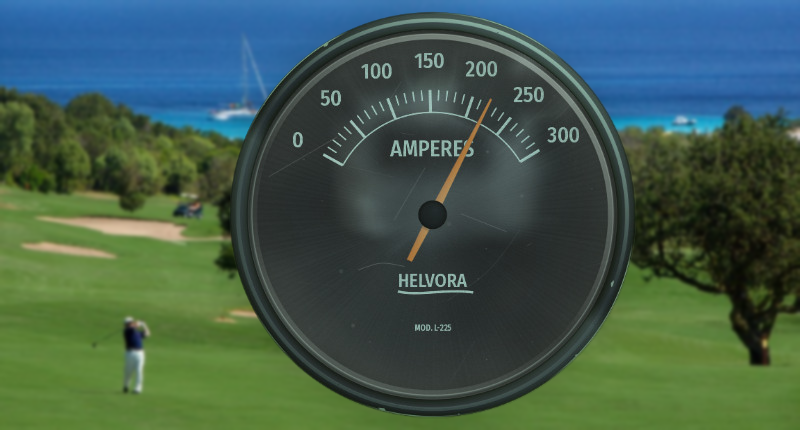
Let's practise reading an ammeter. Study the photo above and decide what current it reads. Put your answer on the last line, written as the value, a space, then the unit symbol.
220 A
